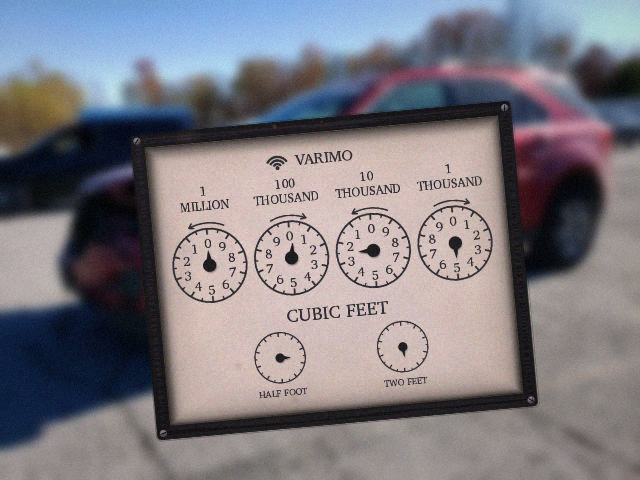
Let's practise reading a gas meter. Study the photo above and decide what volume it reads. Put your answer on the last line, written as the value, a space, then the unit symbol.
2500 ft³
